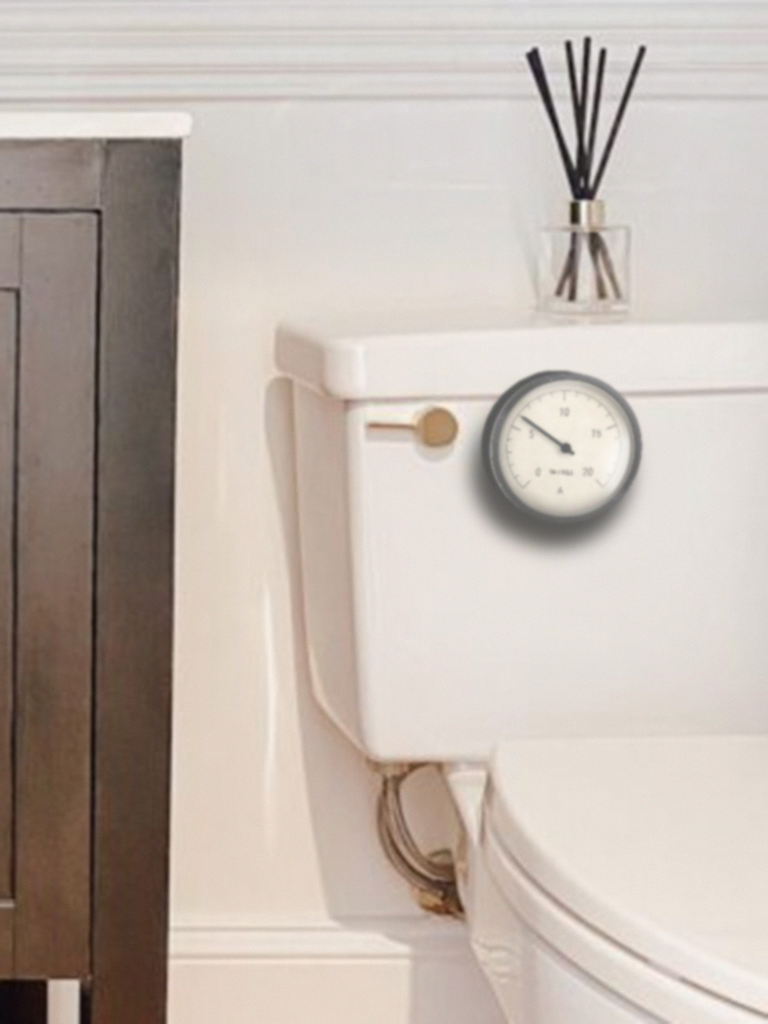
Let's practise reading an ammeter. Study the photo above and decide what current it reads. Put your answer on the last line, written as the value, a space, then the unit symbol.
6 A
